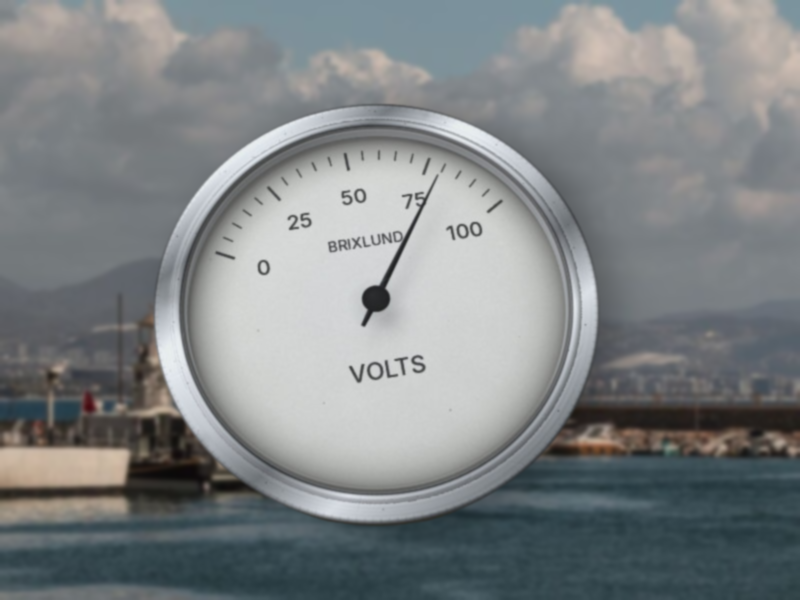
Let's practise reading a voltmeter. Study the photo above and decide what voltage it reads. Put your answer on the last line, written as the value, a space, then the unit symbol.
80 V
